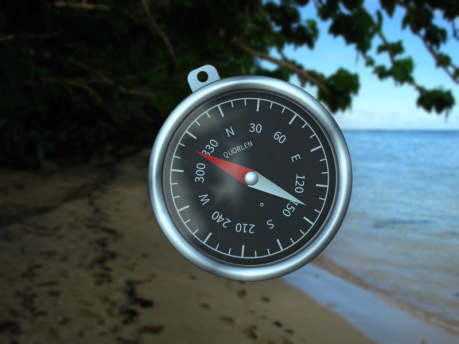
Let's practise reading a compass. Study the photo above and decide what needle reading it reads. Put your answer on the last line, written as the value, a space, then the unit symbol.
320 °
